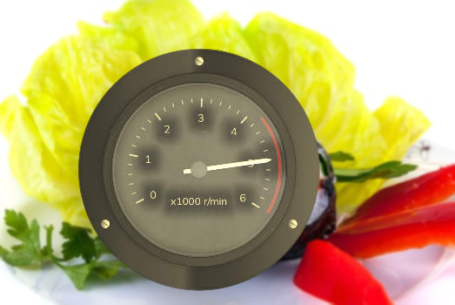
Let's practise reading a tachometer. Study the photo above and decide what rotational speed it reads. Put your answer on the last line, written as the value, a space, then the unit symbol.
5000 rpm
